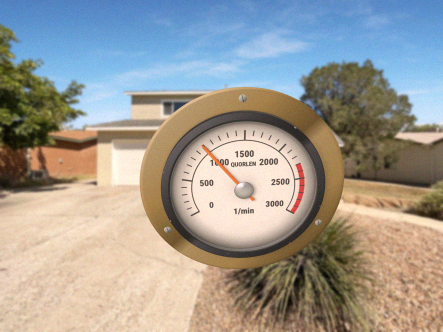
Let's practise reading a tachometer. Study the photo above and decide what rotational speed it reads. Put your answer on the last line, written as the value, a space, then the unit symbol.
1000 rpm
